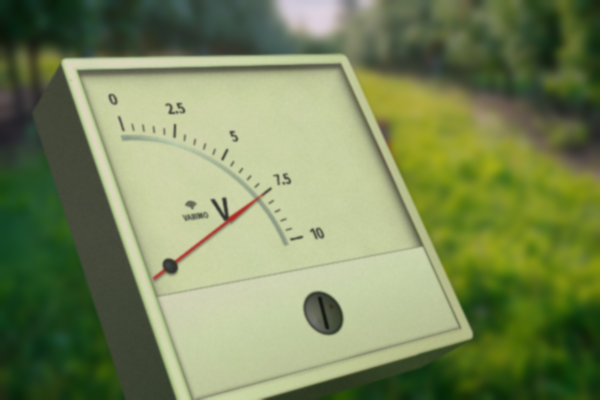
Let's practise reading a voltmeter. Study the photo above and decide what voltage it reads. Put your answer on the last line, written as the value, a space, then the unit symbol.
7.5 V
